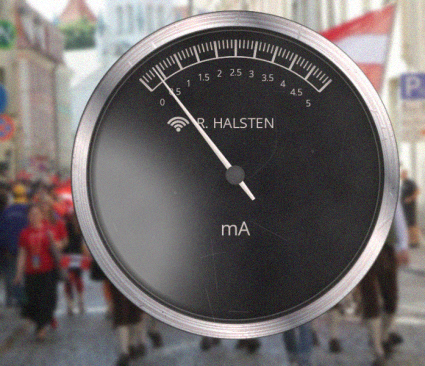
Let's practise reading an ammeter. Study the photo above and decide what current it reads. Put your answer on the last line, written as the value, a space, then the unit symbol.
0.4 mA
